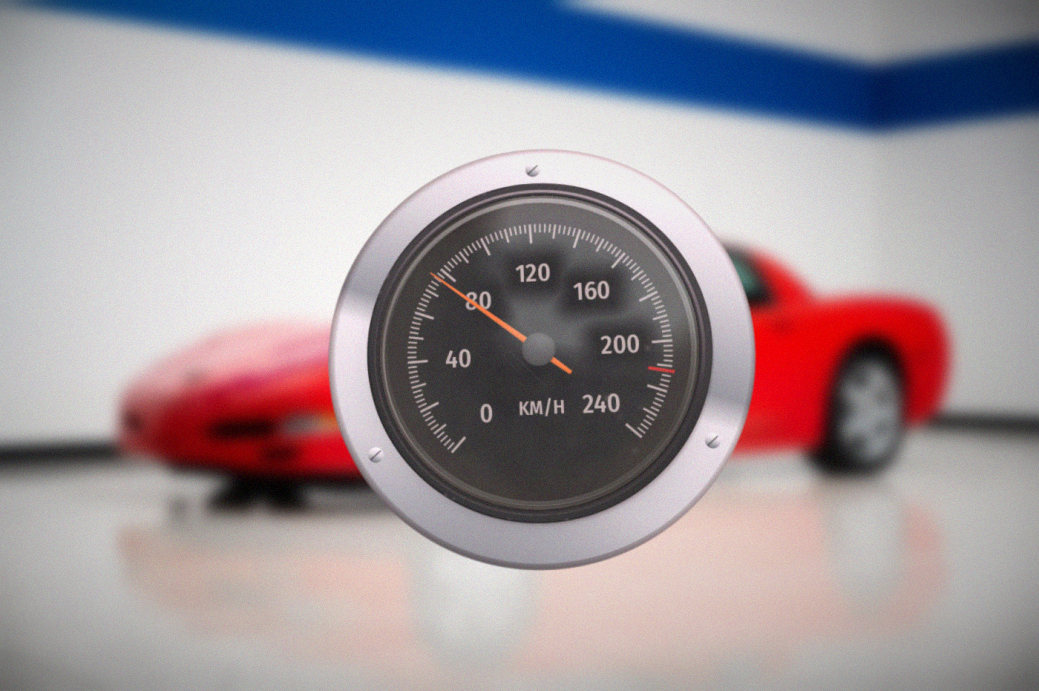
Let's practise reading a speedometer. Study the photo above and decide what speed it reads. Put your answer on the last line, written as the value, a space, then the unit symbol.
76 km/h
